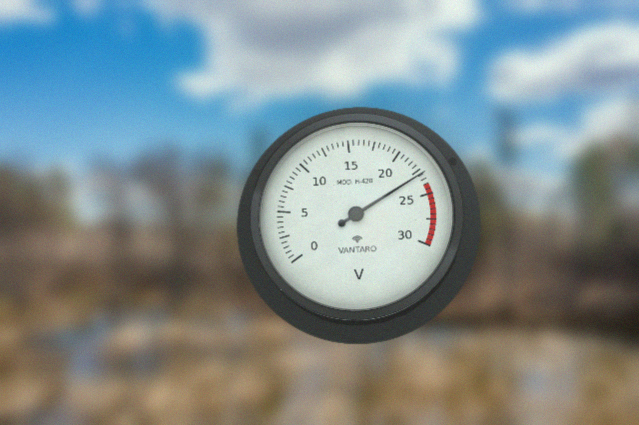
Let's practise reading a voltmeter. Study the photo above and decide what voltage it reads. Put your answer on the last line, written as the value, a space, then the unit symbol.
23 V
